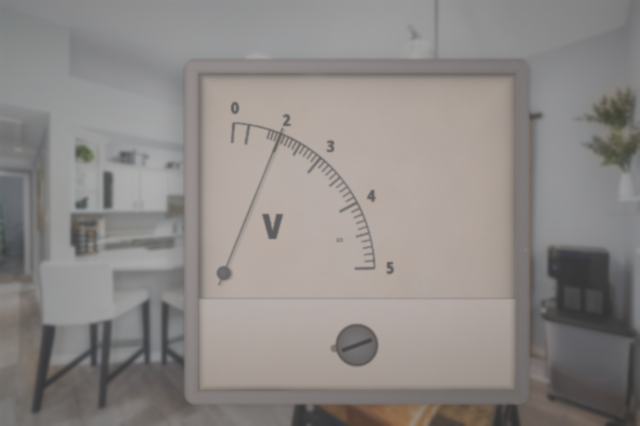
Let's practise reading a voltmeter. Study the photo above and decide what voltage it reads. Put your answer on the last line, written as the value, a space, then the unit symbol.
2 V
